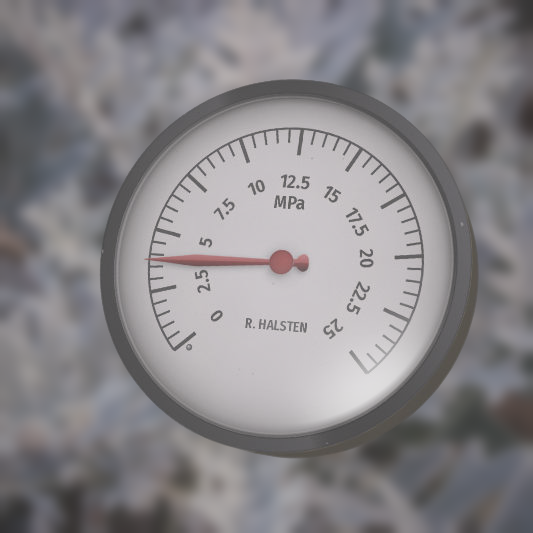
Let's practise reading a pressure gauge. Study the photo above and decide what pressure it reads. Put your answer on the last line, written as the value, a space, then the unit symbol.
3.75 MPa
